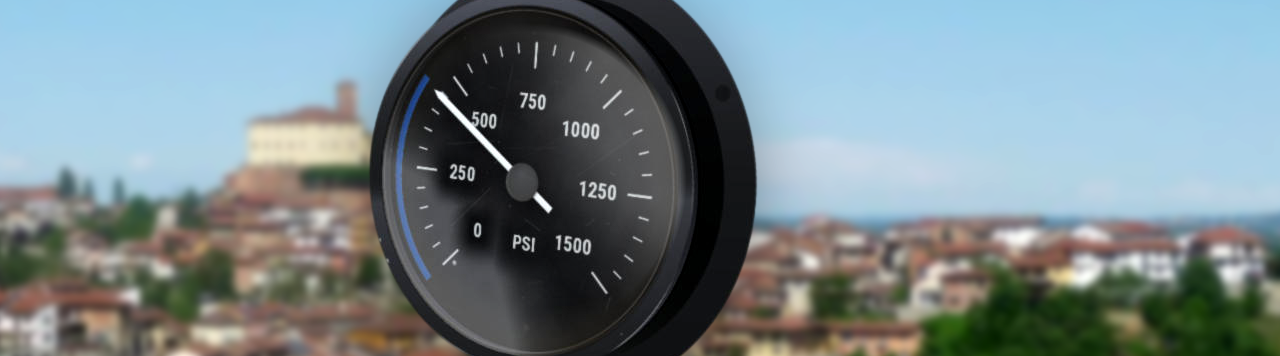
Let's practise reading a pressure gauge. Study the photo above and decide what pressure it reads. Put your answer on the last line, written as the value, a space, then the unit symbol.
450 psi
